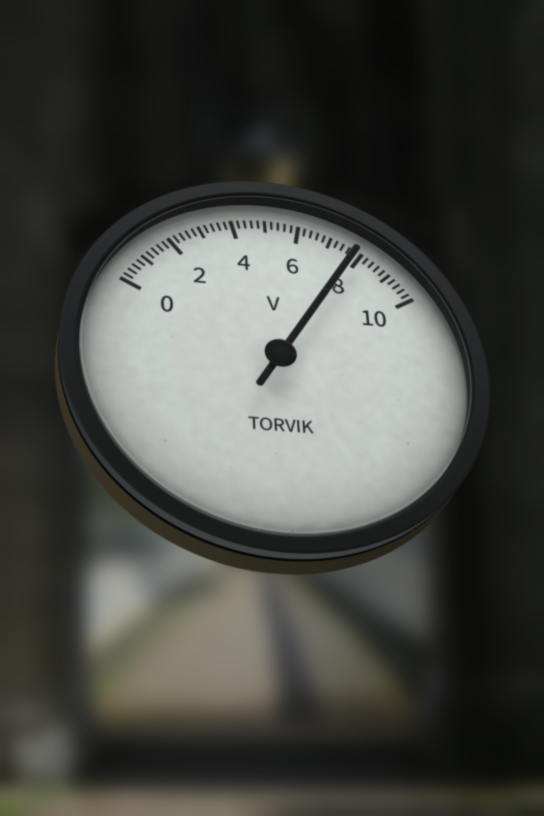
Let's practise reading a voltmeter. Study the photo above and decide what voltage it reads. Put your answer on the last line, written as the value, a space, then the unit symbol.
7.8 V
